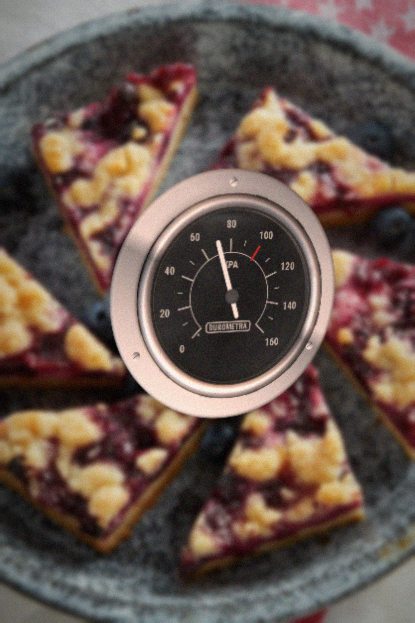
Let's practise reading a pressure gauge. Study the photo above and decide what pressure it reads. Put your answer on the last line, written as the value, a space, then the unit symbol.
70 kPa
